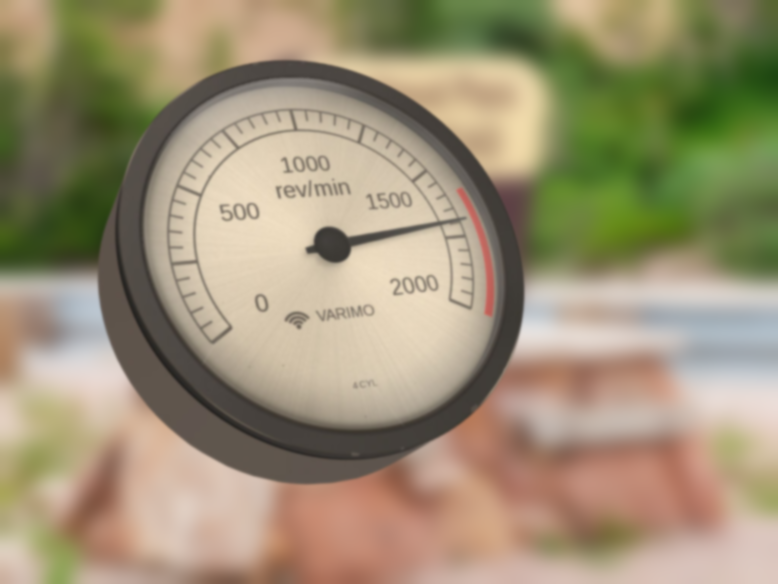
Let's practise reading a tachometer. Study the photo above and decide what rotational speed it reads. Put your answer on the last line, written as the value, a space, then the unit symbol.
1700 rpm
